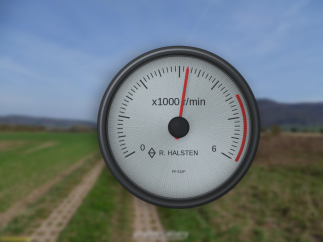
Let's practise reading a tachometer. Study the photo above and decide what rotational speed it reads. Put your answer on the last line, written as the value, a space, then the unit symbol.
3200 rpm
